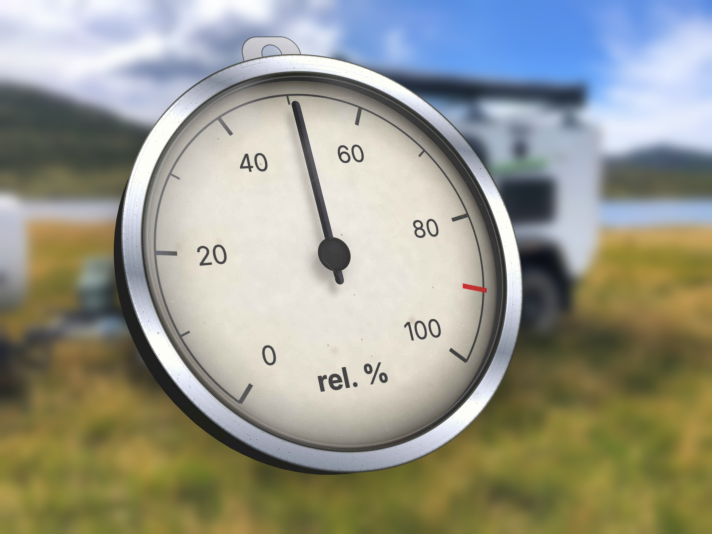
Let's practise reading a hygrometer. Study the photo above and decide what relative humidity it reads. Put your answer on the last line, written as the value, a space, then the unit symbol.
50 %
